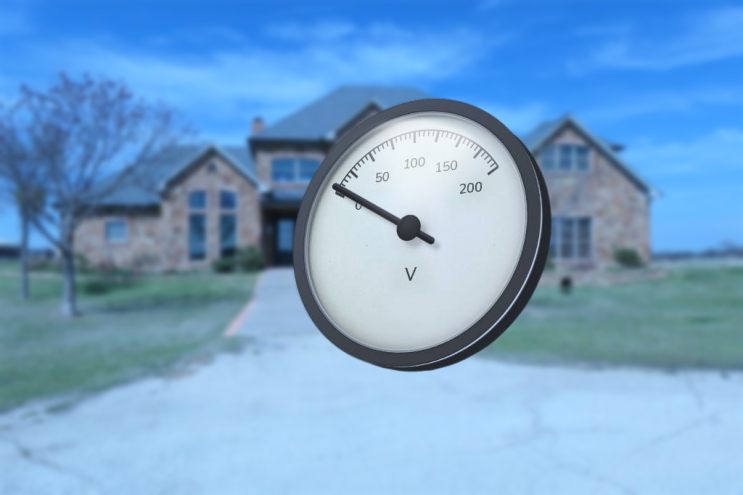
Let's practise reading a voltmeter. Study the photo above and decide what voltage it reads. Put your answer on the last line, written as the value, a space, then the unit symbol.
5 V
